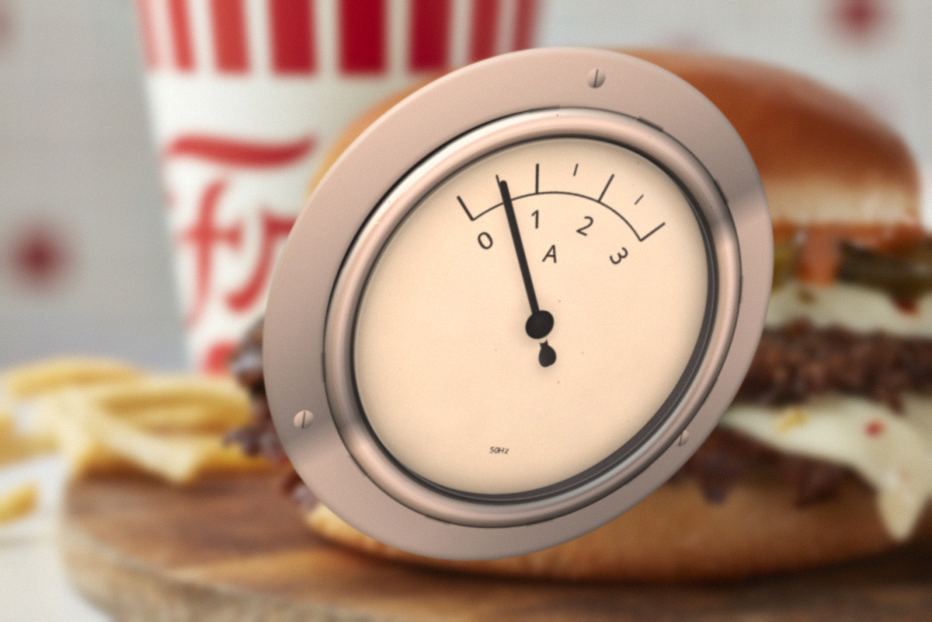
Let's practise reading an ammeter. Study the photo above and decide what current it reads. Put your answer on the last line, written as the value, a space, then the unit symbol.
0.5 A
